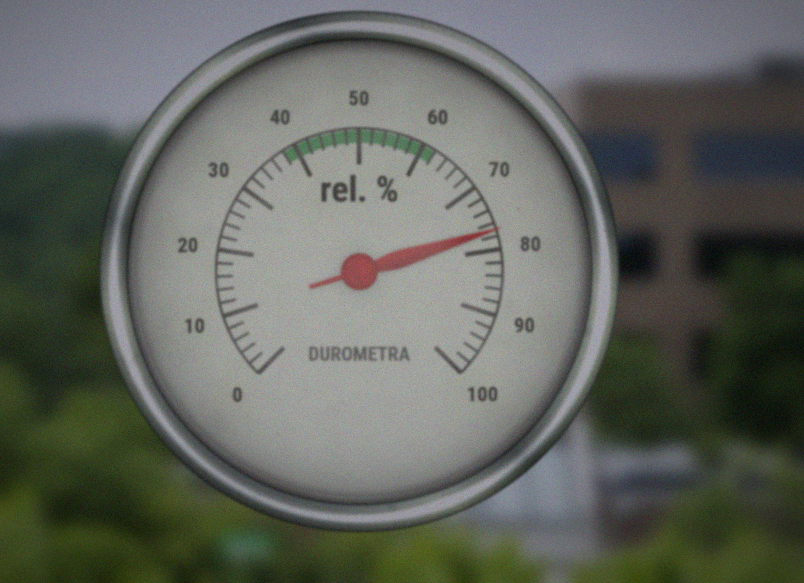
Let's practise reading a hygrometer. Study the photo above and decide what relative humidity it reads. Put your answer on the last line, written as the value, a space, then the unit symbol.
77 %
